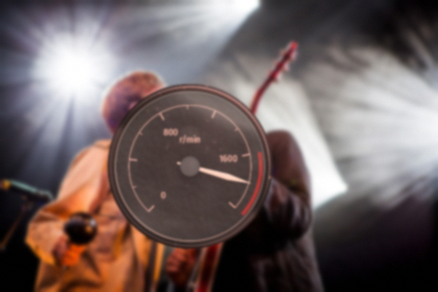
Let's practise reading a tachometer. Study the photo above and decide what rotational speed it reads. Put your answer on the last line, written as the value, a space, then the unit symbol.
1800 rpm
